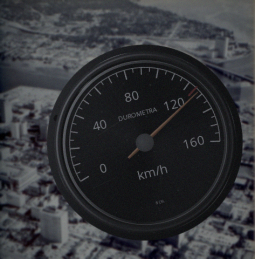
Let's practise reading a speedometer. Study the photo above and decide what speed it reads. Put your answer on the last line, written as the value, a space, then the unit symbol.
127.5 km/h
